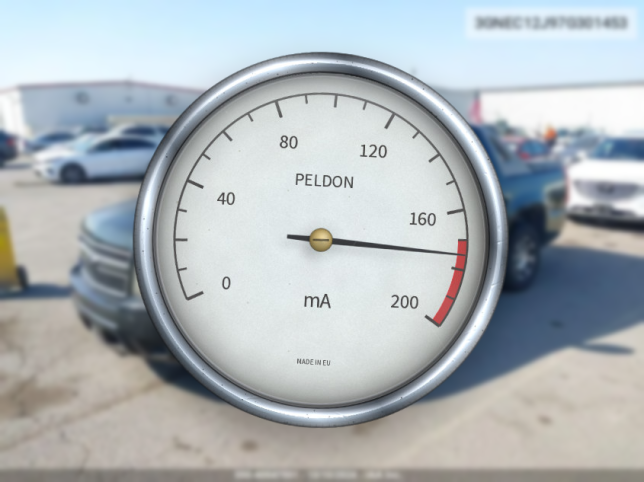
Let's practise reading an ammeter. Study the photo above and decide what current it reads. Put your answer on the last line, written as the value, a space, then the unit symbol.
175 mA
